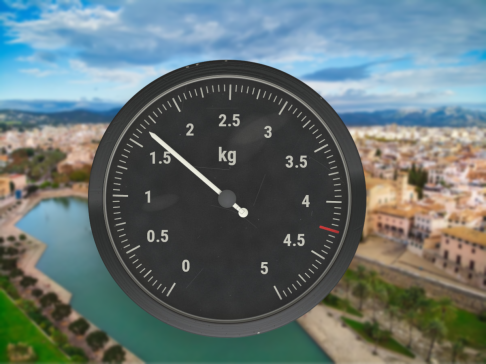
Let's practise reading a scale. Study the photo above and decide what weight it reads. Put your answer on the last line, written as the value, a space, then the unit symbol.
1.65 kg
